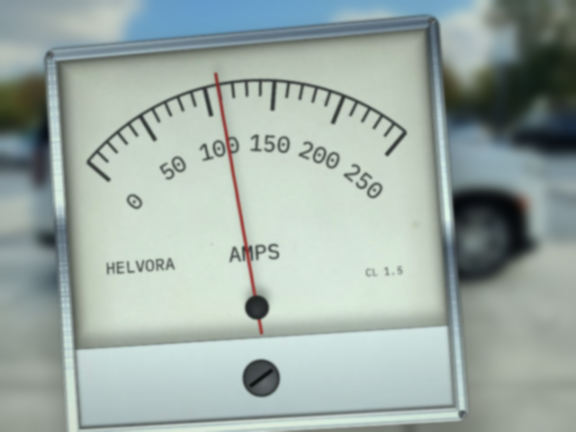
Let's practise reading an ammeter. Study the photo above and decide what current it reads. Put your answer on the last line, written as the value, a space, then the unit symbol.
110 A
